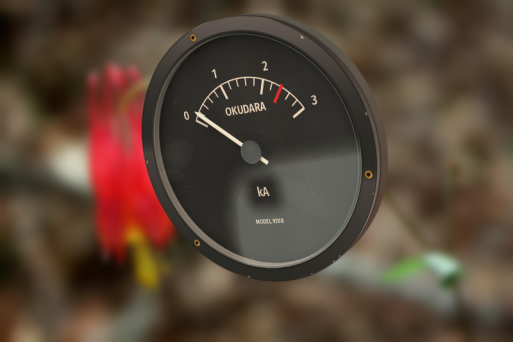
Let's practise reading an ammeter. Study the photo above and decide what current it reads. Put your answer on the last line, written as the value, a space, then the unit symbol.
0.2 kA
